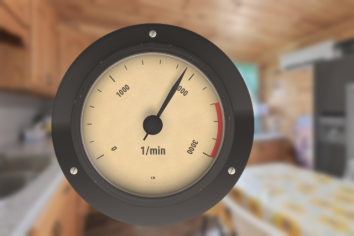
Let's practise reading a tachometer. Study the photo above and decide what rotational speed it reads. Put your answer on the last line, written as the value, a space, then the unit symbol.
1900 rpm
